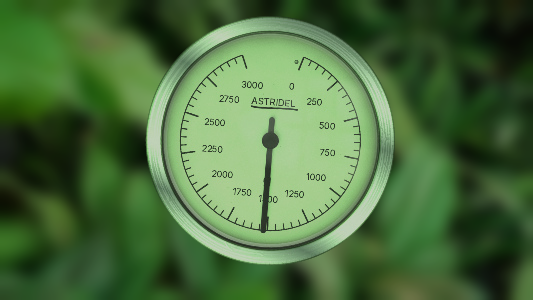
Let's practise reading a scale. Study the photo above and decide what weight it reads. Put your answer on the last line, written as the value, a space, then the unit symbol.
1525 g
